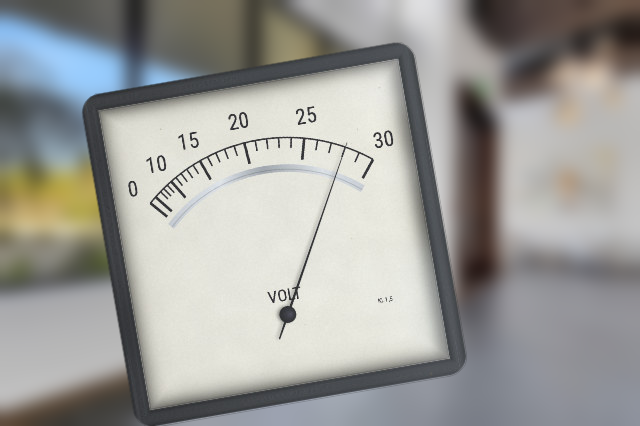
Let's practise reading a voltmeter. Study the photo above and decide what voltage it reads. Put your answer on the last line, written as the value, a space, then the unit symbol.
28 V
